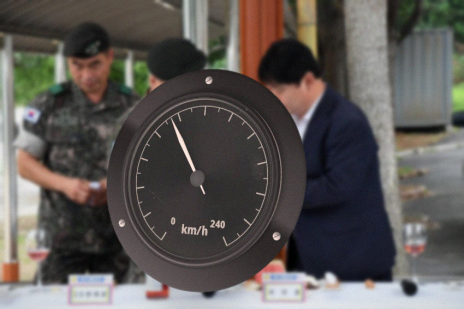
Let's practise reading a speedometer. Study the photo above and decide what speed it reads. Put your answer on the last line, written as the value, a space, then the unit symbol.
95 km/h
